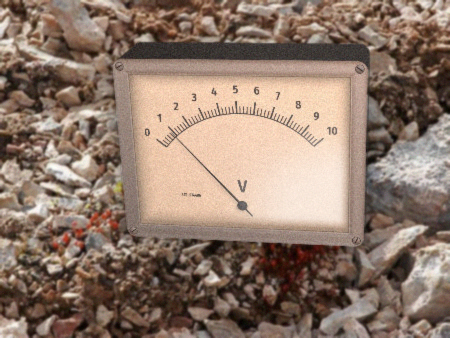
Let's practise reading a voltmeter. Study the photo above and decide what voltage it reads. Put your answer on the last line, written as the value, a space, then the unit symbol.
1 V
